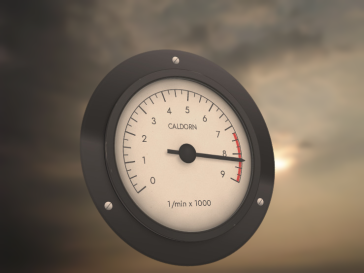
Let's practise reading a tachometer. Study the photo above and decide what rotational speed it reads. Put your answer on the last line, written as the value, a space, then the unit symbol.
8250 rpm
